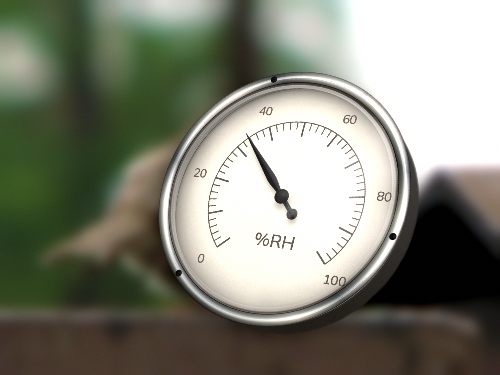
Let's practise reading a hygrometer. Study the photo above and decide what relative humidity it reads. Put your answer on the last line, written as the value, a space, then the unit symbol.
34 %
